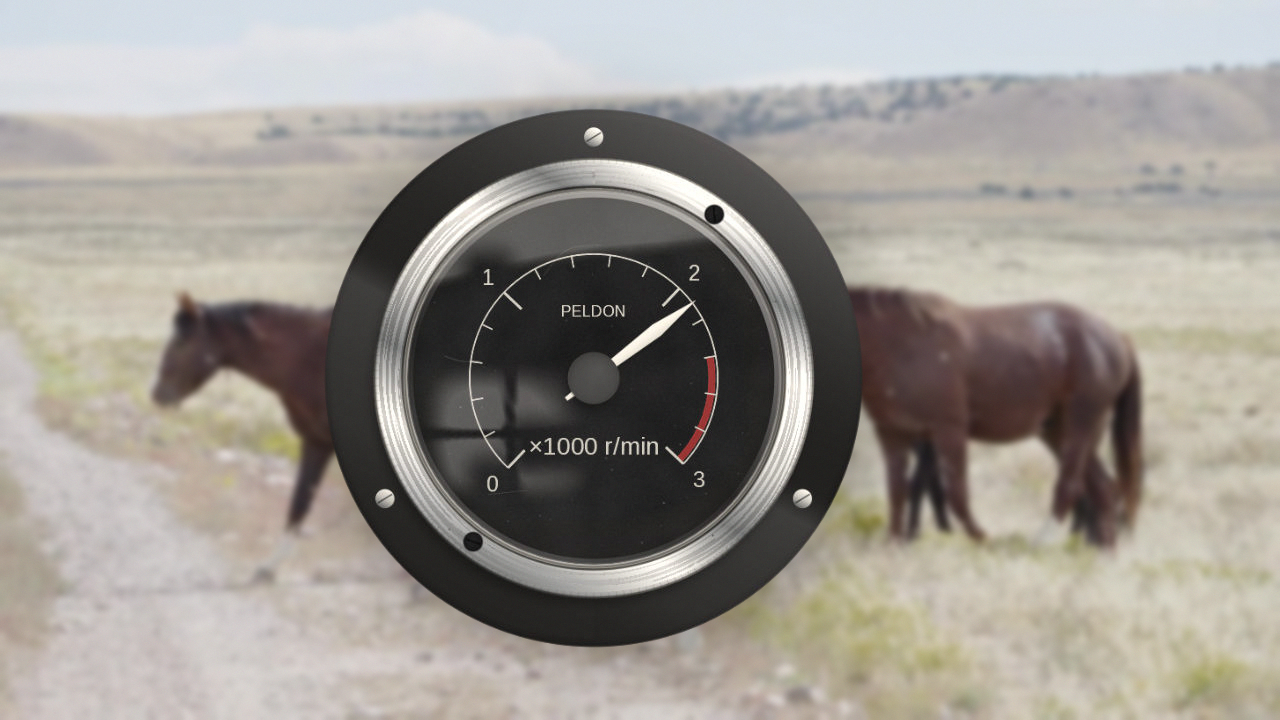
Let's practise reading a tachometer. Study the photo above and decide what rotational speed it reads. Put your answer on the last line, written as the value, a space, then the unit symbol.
2100 rpm
